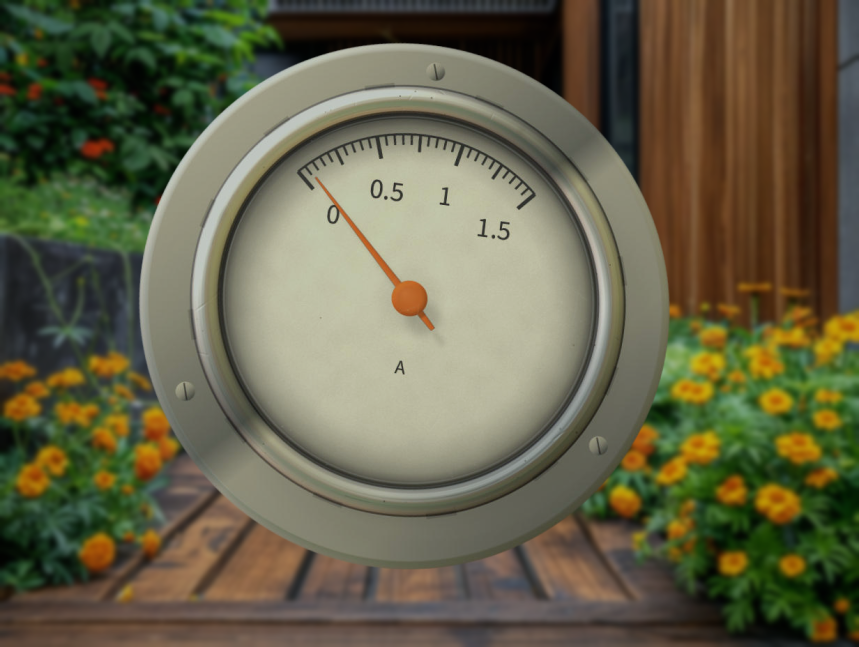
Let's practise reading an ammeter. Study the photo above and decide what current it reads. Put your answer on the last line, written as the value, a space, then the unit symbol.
0.05 A
